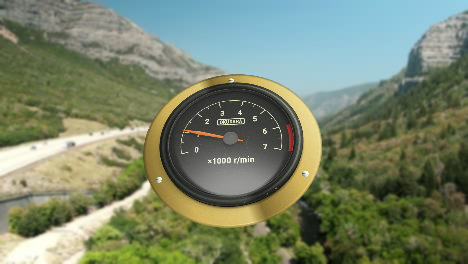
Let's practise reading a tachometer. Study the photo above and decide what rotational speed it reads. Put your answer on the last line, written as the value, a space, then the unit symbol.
1000 rpm
